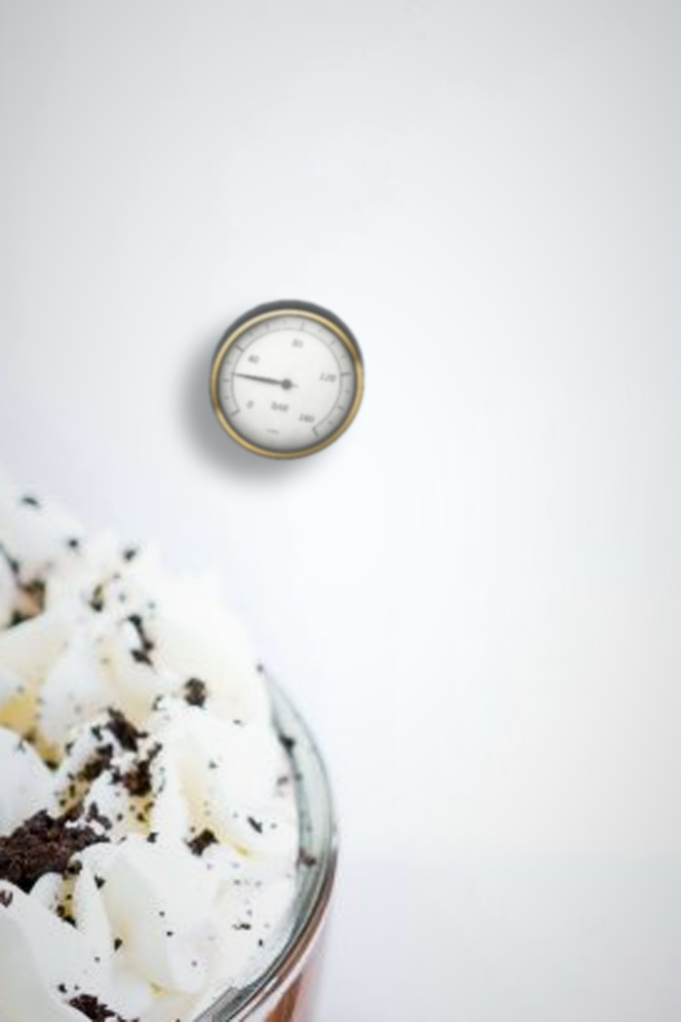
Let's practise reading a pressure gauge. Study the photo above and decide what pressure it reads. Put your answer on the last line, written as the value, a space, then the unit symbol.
25 bar
